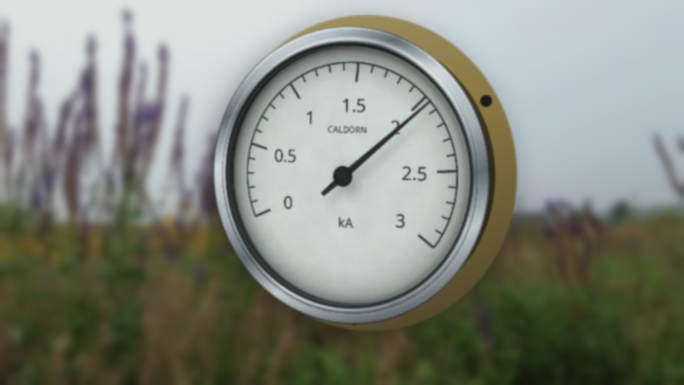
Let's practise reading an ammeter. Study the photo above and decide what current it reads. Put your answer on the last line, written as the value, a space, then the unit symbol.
2.05 kA
